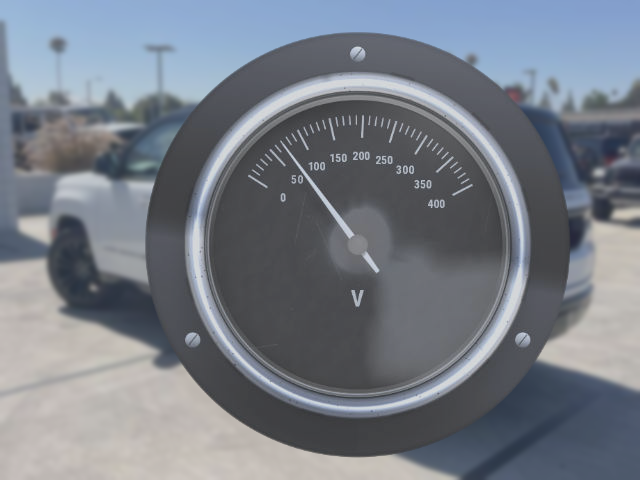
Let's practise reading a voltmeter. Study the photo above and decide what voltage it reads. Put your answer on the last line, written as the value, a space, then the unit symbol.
70 V
